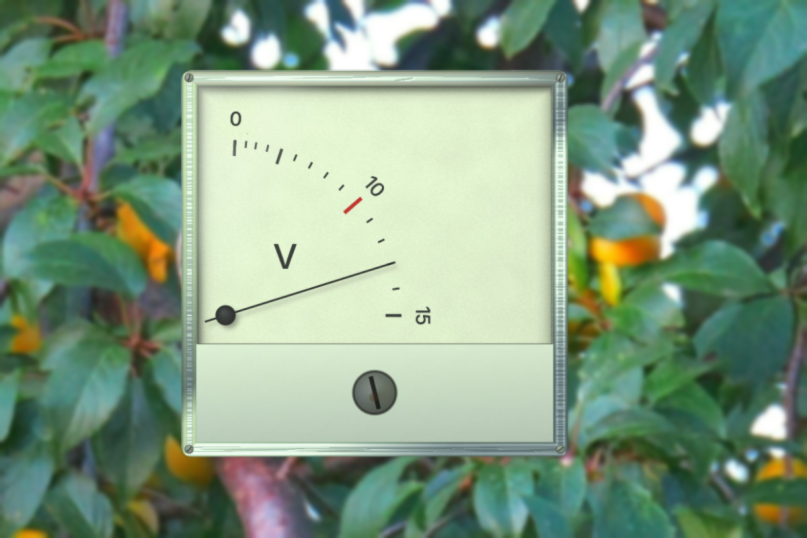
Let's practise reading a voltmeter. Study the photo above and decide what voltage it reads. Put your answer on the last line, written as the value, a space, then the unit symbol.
13 V
